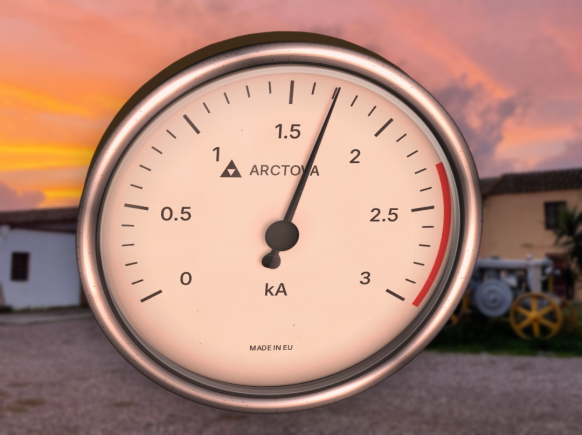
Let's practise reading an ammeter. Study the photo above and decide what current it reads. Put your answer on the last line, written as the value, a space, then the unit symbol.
1.7 kA
